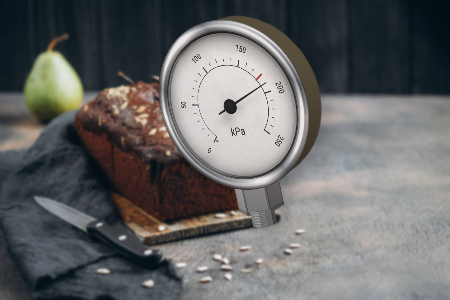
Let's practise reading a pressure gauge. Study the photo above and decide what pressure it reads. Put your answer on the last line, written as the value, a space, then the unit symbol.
190 kPa
